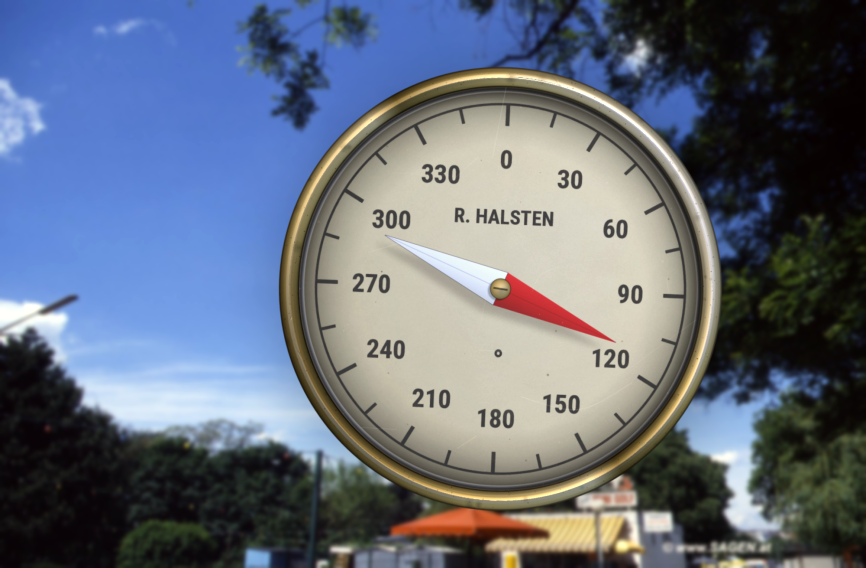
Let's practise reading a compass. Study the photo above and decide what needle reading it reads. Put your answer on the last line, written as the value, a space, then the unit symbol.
112.5 °
